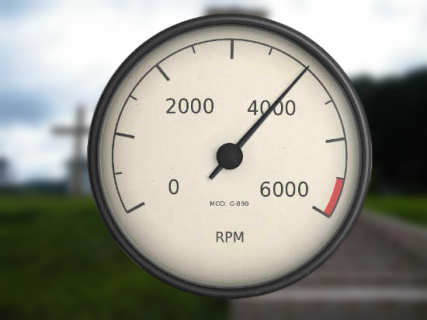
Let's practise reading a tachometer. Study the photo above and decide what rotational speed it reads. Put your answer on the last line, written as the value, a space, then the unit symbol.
4000 rpm
